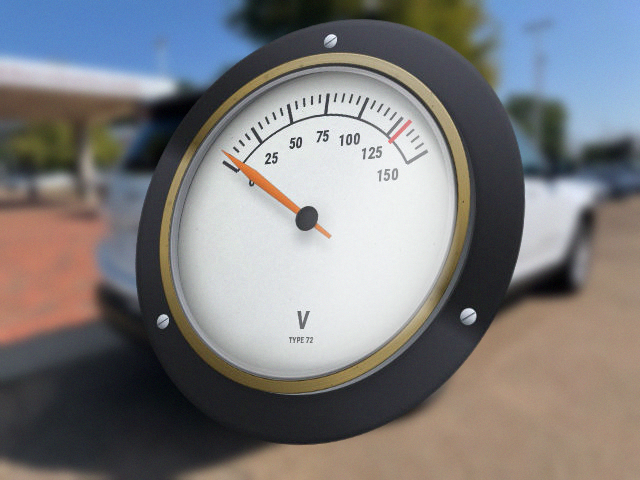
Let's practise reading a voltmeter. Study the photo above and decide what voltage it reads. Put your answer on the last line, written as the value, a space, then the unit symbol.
5 V
